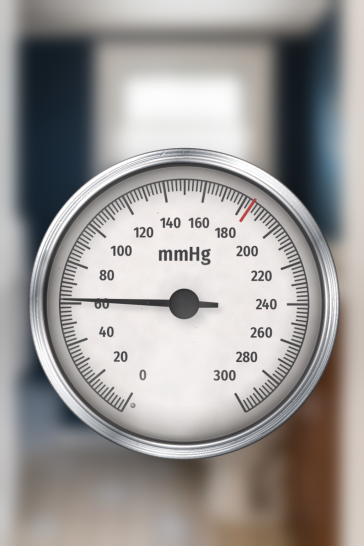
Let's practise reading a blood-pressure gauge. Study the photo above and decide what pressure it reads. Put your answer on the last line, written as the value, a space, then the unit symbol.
62 mmHg
